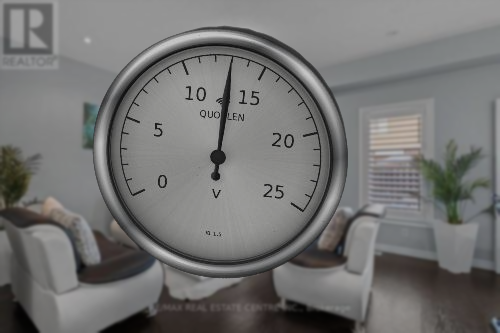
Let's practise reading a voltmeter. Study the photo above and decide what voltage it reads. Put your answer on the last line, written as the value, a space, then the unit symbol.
13 V
